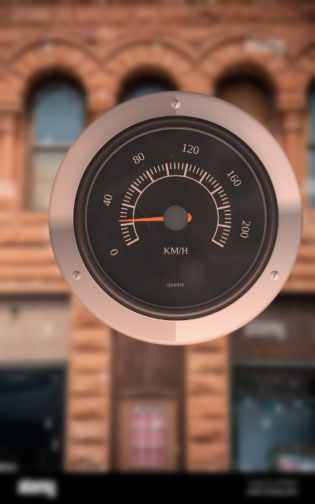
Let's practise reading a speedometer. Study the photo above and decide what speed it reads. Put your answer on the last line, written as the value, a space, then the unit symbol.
24 km/h
